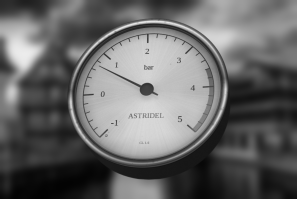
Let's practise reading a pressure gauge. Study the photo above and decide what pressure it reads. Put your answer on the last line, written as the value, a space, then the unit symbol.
0.7 bar
